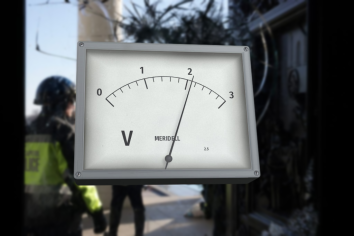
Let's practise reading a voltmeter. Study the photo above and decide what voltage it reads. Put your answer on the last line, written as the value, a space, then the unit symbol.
2.1 V
